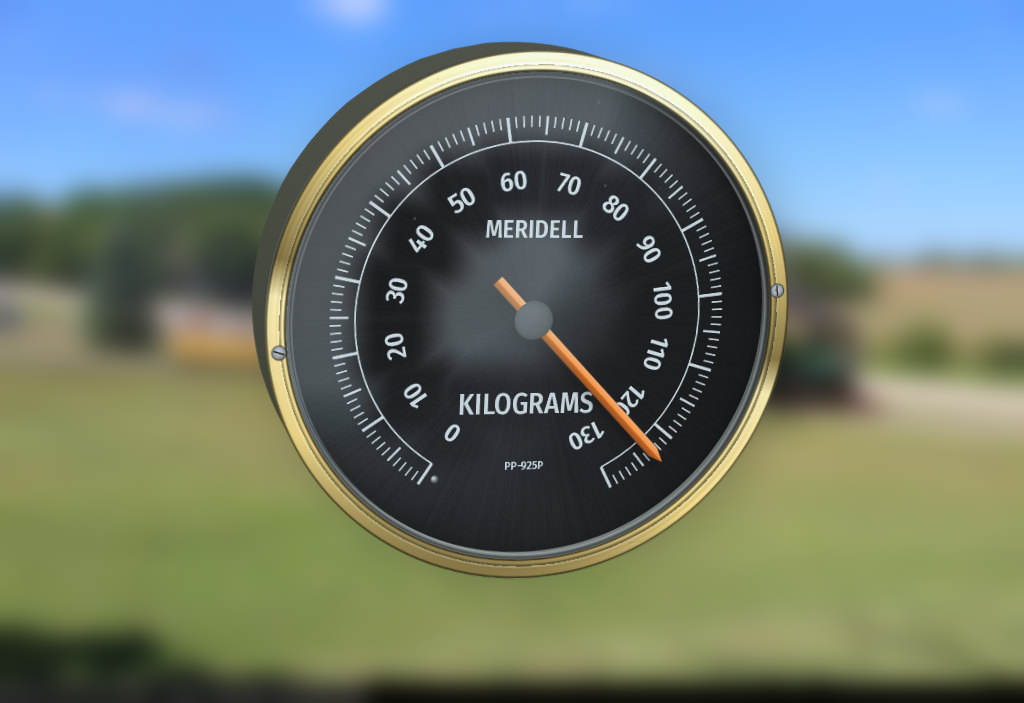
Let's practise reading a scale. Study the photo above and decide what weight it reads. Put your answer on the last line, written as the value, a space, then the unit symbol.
123 kg
